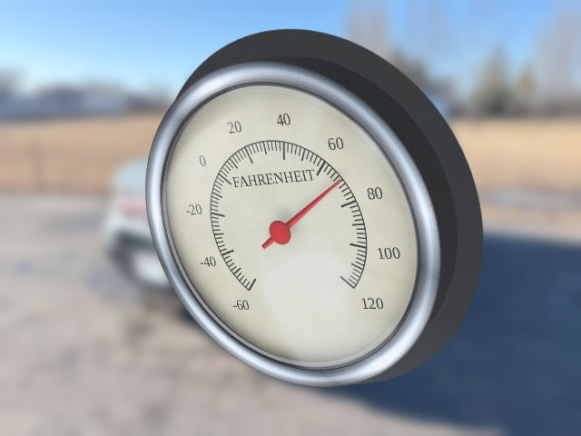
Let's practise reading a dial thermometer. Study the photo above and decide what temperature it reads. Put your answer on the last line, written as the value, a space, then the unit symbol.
70 °F
